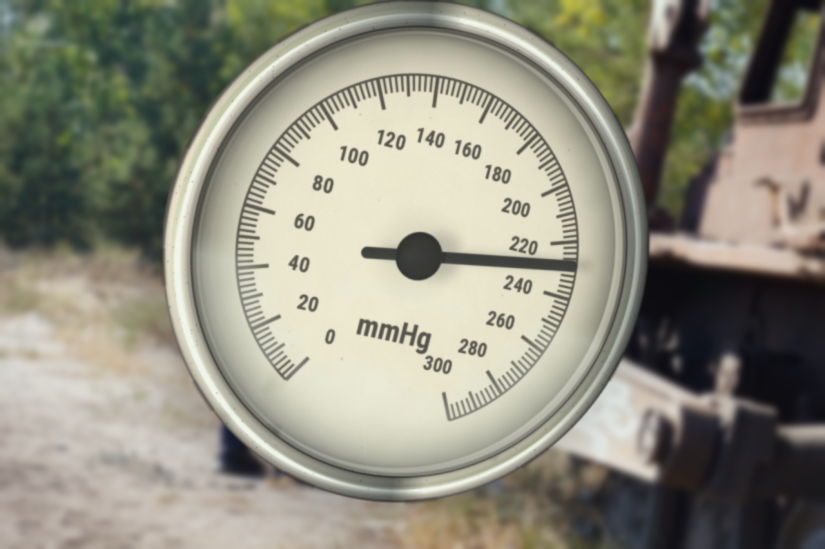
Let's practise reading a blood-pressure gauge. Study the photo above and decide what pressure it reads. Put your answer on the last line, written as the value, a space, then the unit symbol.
228 mmHg
